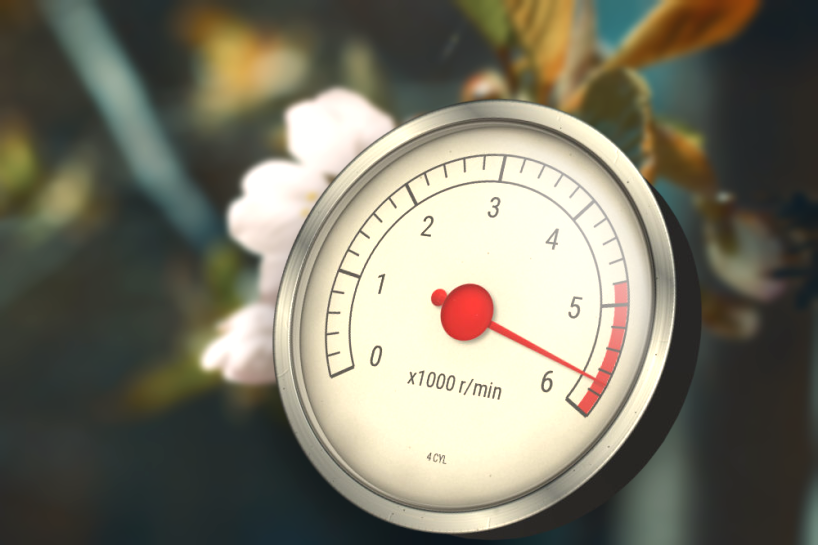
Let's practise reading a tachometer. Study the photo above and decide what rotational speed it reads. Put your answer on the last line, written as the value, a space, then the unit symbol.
5700 rpm
